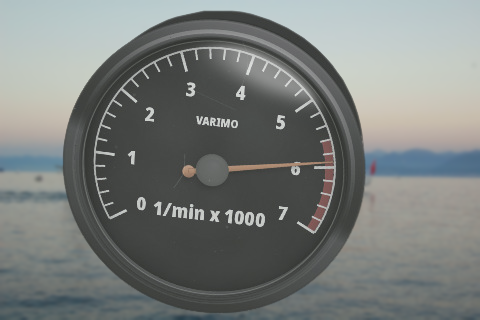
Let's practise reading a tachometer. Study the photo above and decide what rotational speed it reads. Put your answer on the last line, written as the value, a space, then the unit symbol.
5900 rpm
